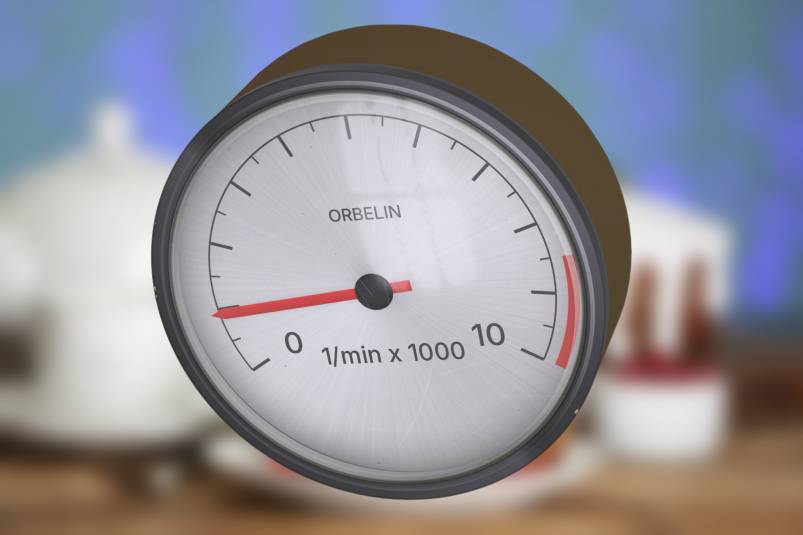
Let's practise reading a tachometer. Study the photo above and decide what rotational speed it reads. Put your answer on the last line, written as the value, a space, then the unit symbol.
1000 rpm
